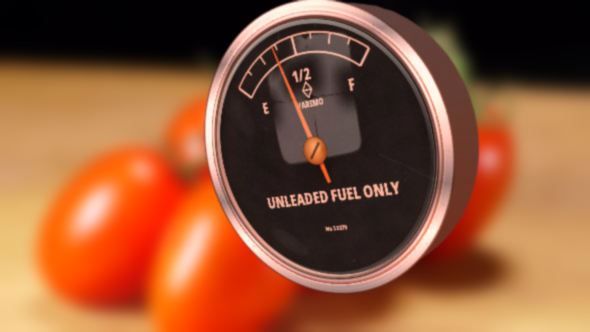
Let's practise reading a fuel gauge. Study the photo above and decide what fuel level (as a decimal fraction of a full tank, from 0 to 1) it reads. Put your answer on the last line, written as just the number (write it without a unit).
0.375
